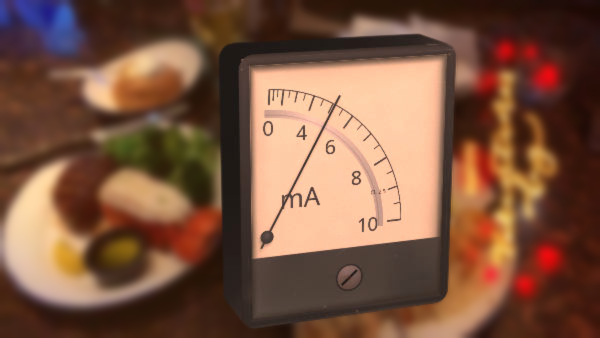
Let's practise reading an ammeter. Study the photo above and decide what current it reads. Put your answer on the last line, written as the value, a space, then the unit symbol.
5 mA
